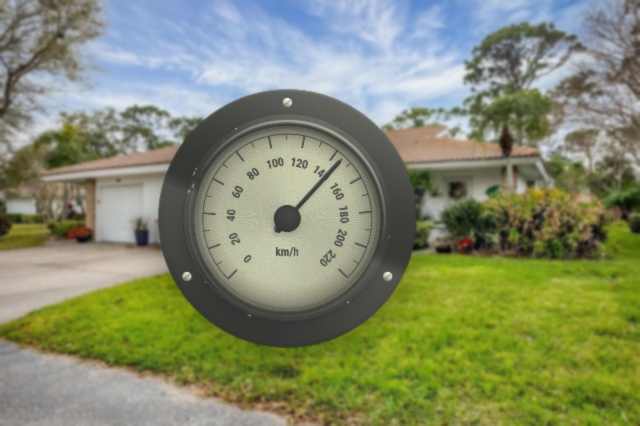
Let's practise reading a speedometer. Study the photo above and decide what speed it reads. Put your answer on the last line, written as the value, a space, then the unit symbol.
145 km/h
